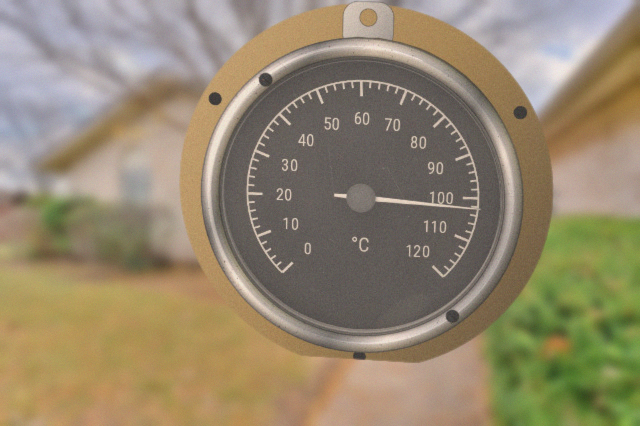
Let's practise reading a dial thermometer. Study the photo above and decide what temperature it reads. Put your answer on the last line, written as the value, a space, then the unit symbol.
102 °C
